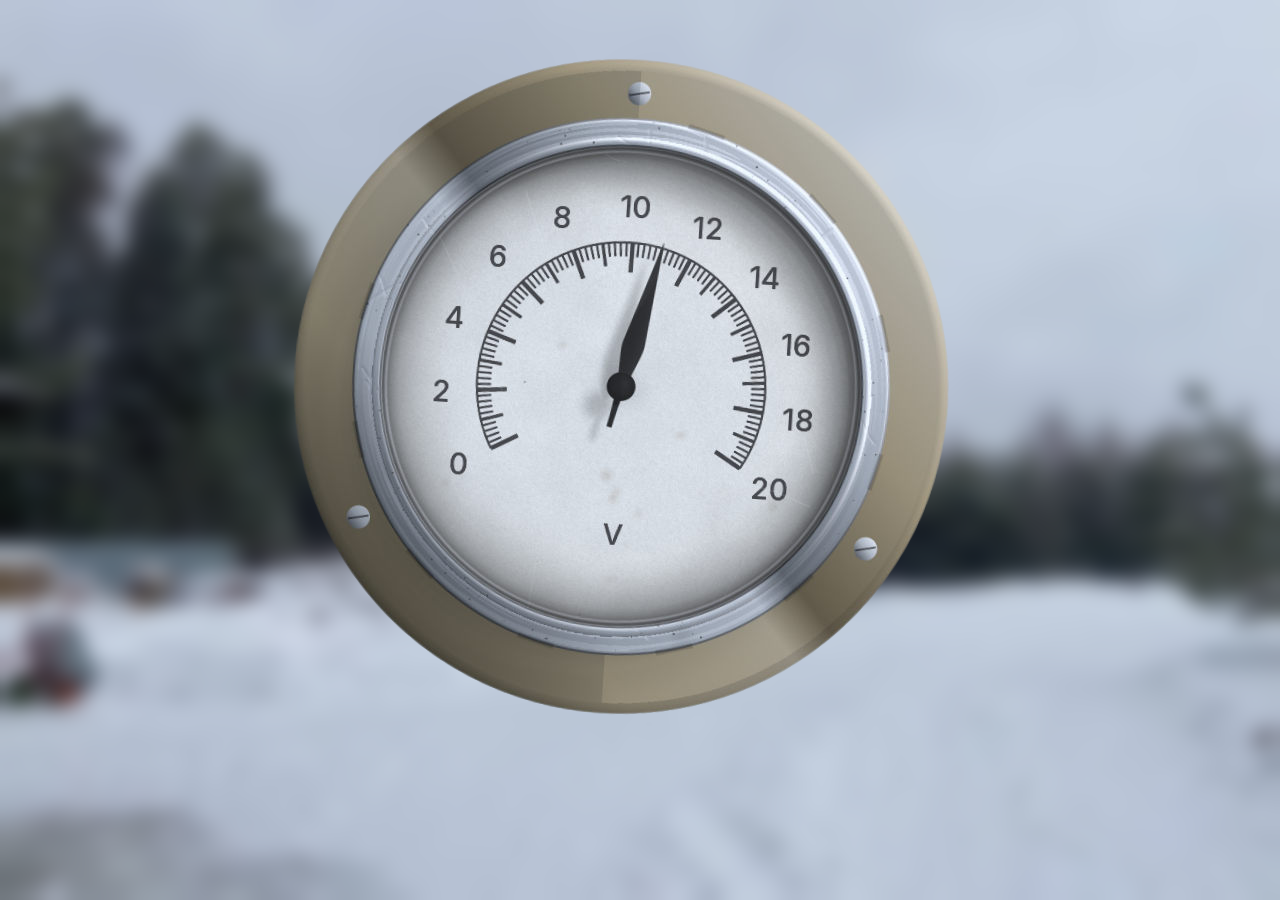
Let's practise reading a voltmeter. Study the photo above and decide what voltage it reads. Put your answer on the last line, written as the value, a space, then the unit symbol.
11 V
